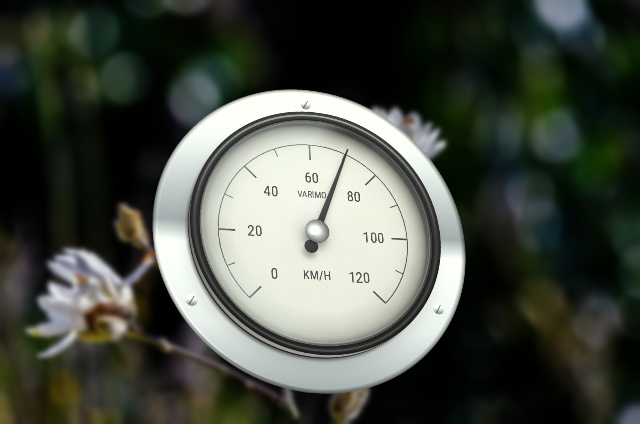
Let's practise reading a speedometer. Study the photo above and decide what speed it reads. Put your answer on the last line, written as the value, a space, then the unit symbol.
70 km/h
